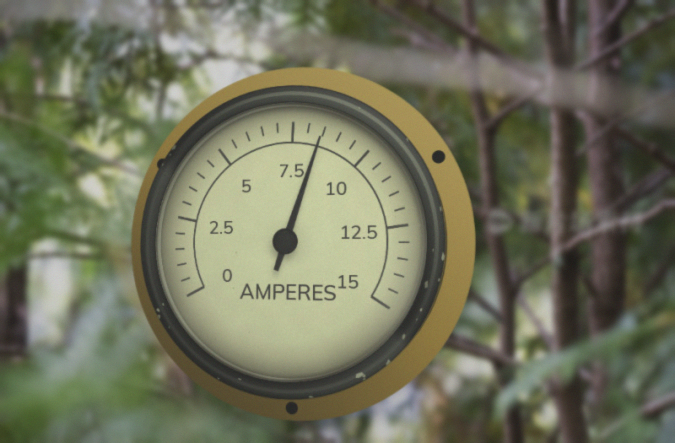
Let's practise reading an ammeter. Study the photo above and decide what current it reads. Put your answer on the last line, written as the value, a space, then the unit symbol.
8.5 A
